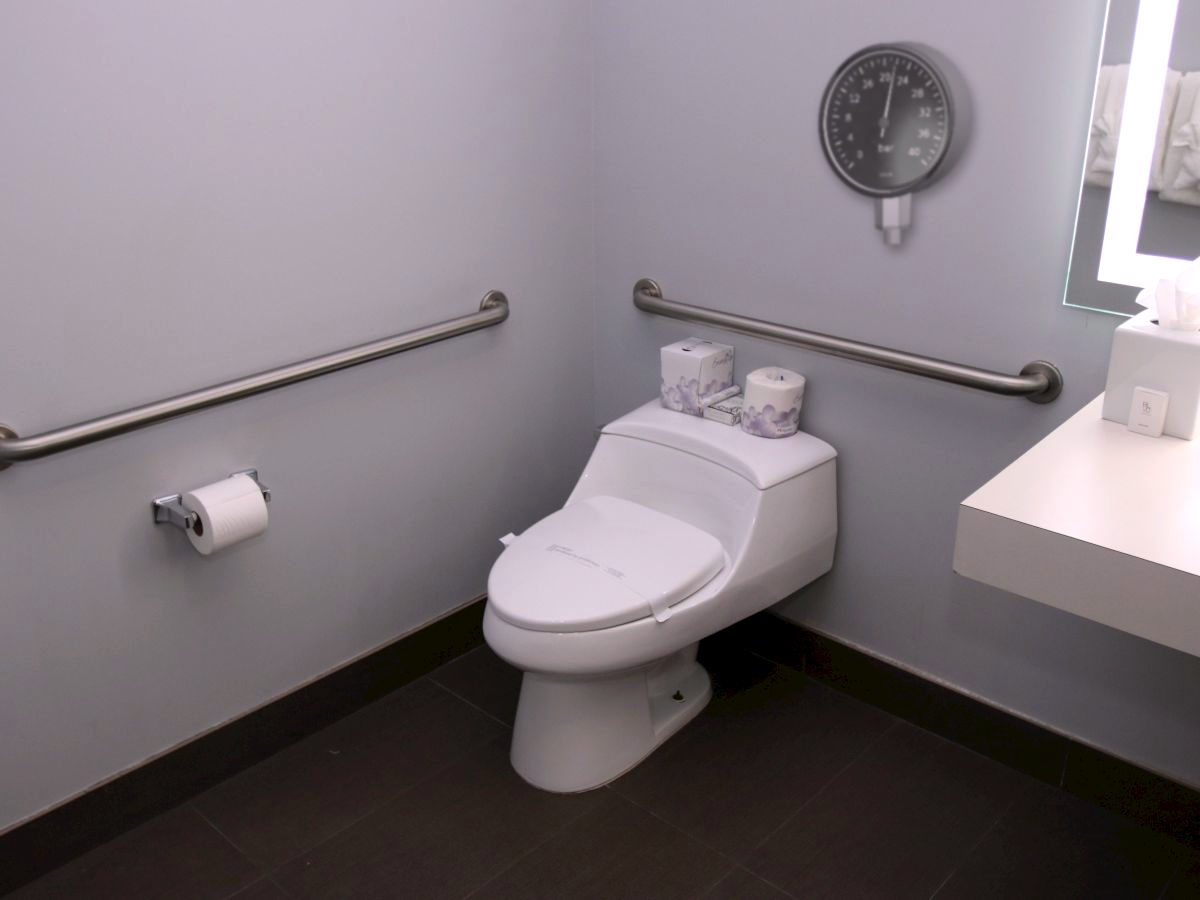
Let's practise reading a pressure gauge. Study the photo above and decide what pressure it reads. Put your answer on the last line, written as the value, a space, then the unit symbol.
22 bar
